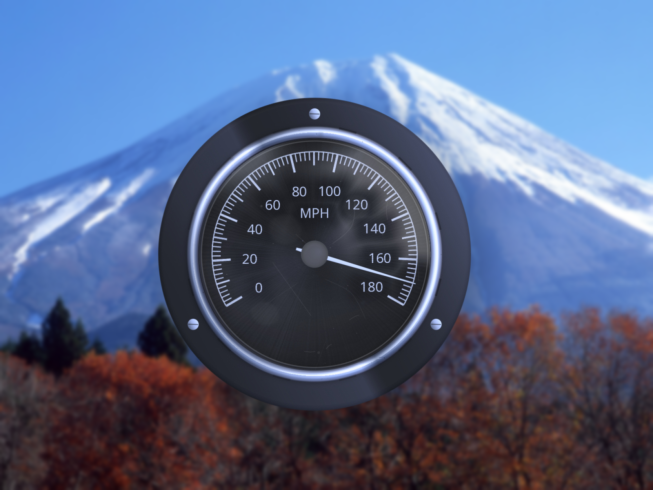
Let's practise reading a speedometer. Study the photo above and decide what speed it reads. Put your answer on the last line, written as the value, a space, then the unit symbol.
170 mph
